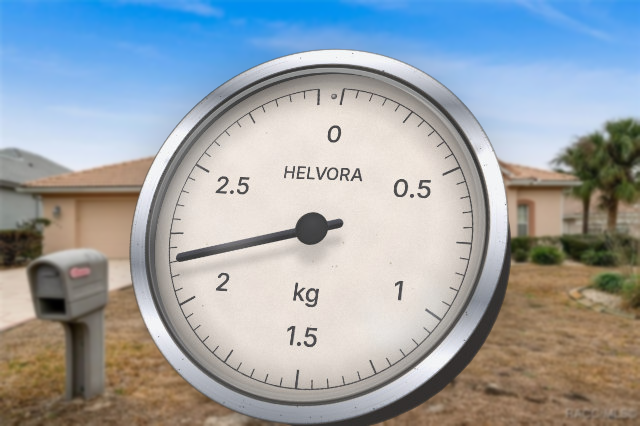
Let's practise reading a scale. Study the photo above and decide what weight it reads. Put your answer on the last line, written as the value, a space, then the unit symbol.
2.15 kg
